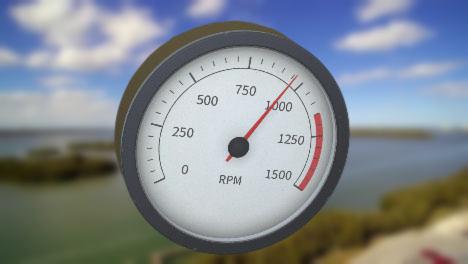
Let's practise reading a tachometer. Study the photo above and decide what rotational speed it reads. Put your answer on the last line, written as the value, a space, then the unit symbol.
950 rpm
